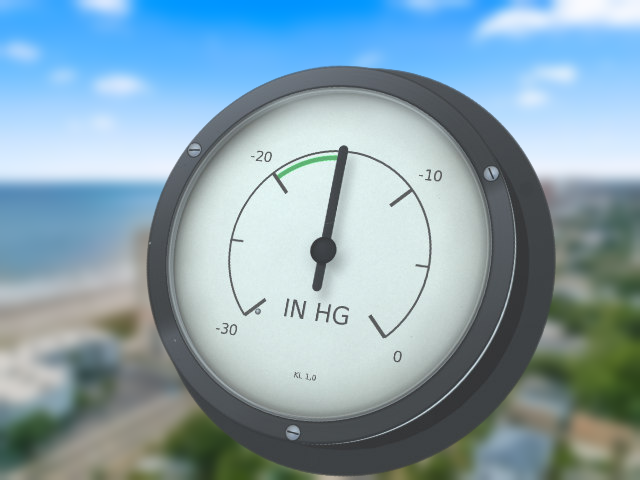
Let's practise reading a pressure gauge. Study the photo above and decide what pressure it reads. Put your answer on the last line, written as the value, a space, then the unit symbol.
-15 inHg
